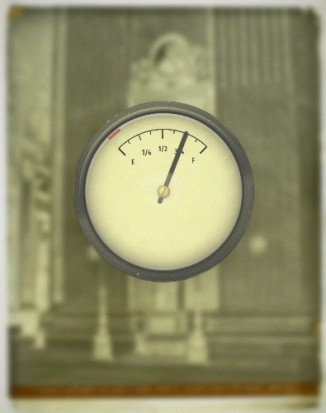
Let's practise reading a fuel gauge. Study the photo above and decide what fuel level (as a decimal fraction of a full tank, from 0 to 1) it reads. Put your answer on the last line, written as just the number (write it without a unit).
0.75
